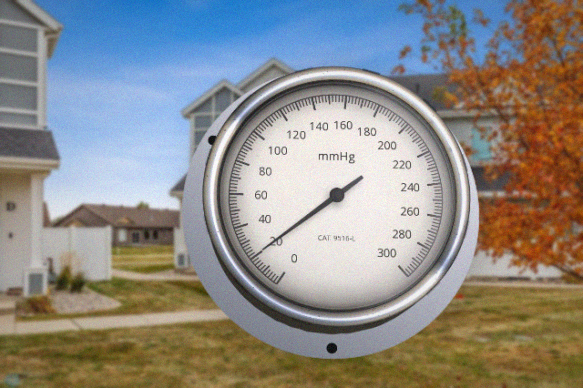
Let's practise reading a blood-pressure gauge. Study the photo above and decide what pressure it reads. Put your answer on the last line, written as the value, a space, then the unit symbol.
20 mmHg
